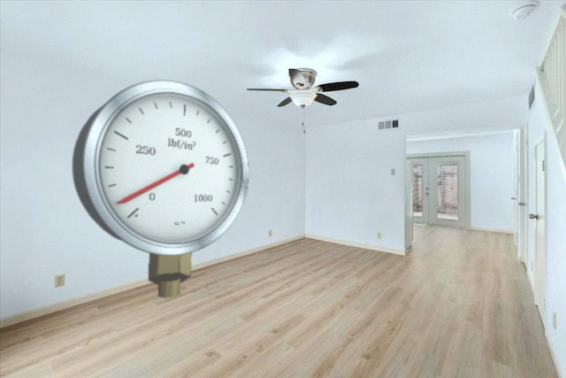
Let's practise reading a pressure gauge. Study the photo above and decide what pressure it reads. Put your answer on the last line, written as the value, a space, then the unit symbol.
50 psi
